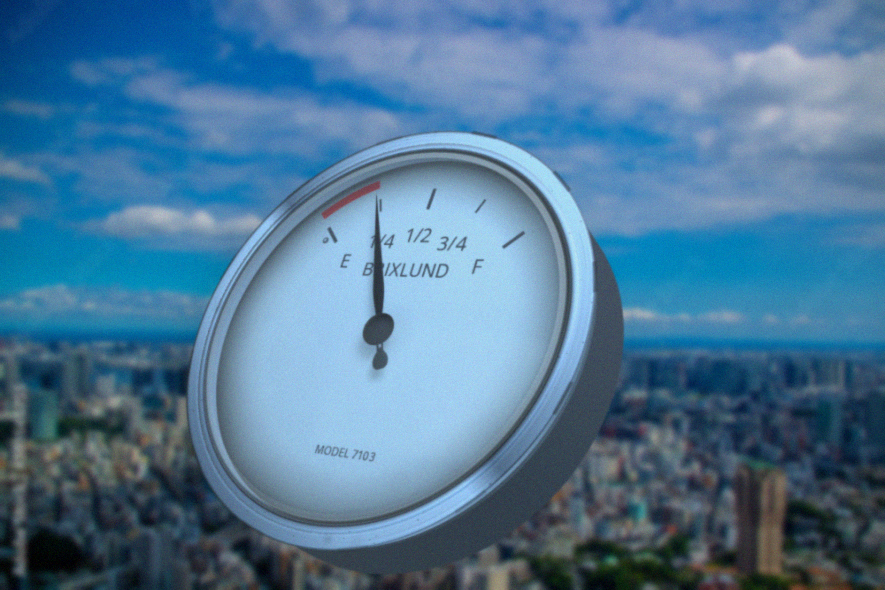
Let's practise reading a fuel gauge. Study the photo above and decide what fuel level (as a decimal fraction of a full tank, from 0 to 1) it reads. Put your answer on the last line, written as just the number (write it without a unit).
0.25
